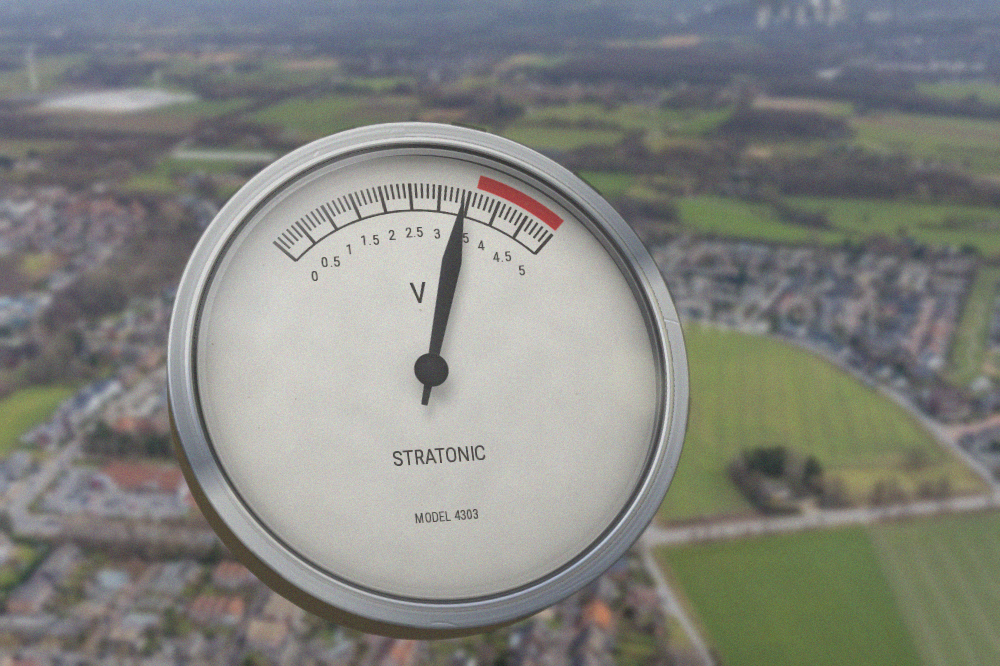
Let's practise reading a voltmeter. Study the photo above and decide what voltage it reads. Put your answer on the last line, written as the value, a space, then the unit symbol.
3.4 V
